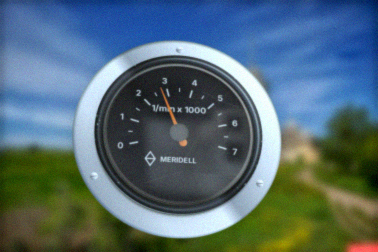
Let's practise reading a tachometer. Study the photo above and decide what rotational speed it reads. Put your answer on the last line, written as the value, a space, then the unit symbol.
2750 rpm
